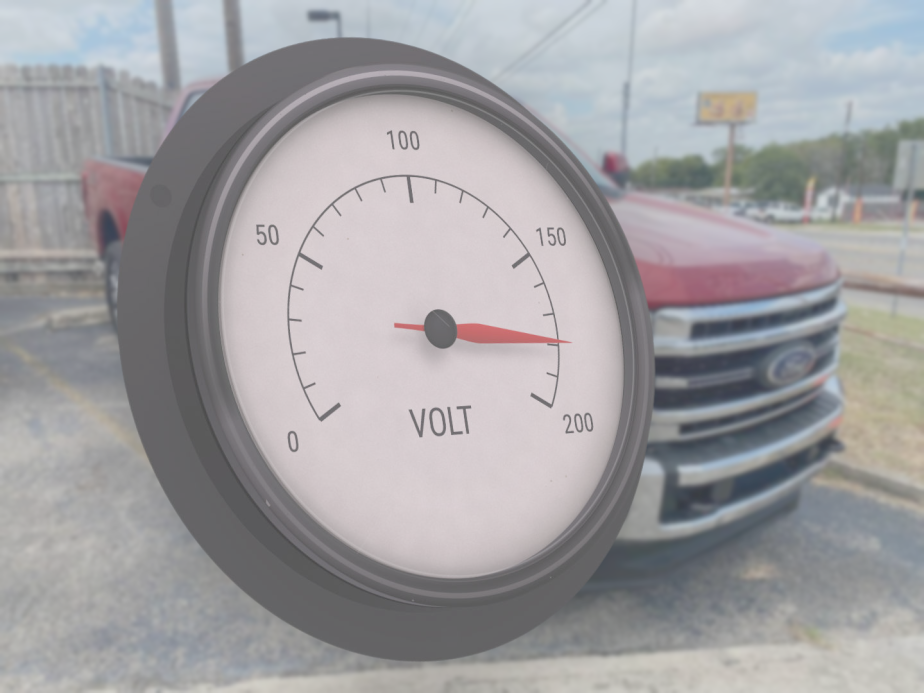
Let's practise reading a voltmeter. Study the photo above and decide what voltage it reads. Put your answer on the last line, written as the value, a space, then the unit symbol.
180 V
